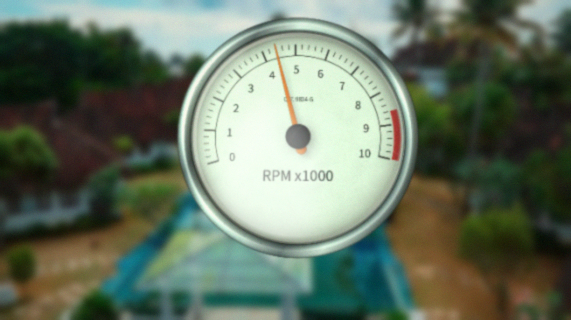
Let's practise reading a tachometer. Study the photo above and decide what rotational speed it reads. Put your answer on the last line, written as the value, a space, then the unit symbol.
4400 rpm
